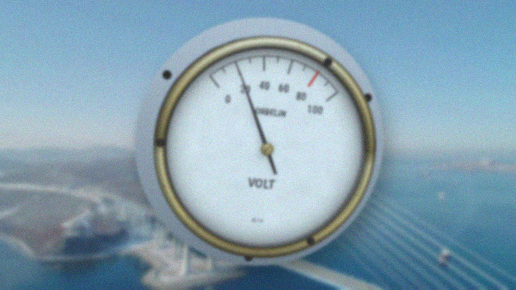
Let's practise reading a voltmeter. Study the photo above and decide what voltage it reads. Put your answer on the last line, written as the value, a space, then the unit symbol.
20 V
